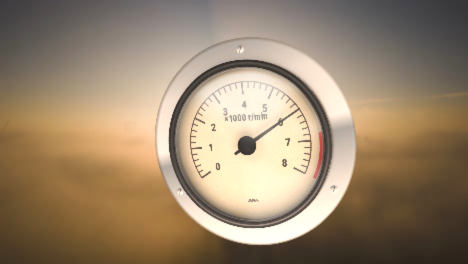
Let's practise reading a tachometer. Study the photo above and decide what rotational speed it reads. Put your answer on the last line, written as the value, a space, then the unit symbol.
6000 rpm
